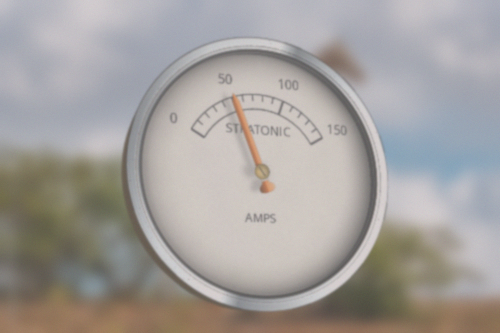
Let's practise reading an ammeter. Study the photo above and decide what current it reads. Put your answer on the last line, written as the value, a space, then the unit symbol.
50 A
